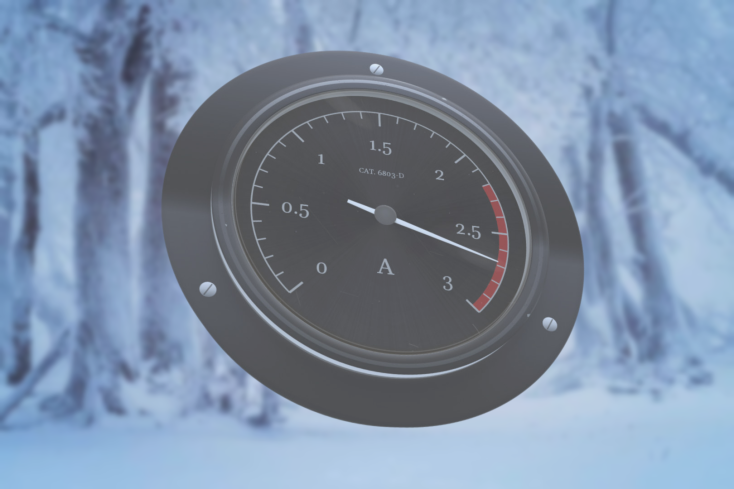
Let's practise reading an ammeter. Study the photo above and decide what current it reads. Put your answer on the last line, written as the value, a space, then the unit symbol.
2.7 A
